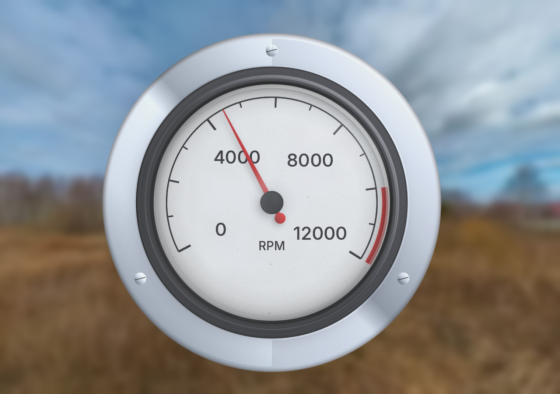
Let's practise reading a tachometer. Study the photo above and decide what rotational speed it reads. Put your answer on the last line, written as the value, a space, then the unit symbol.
4500 rpm
